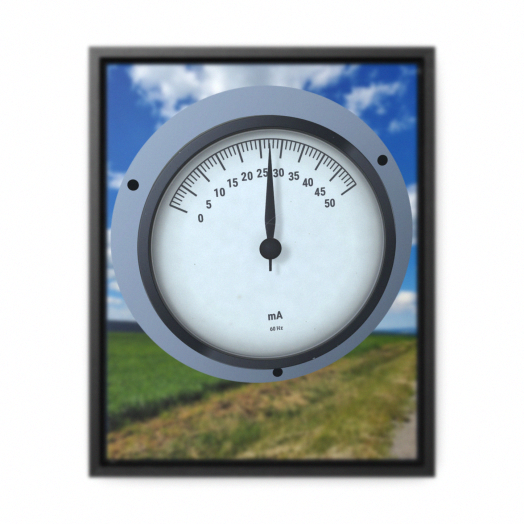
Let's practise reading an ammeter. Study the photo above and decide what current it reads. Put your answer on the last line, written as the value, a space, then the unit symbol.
27 mA
